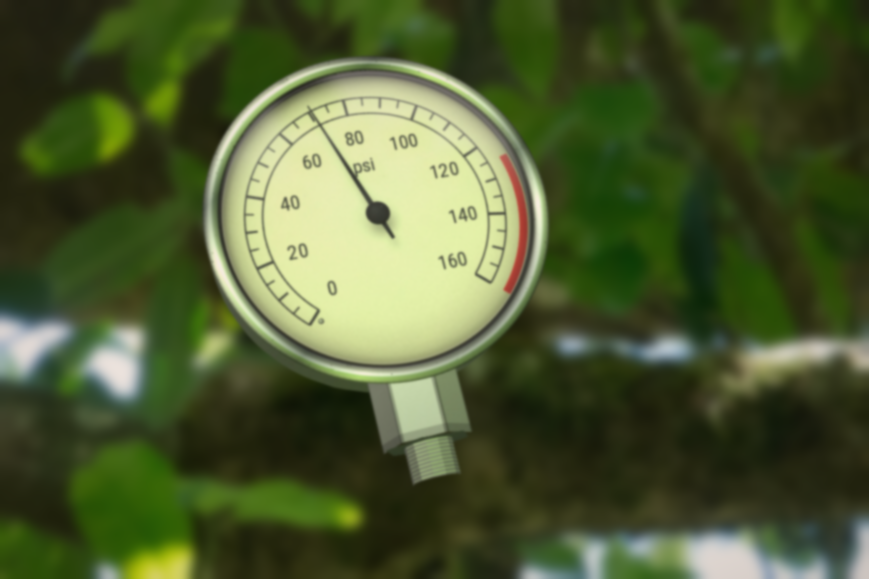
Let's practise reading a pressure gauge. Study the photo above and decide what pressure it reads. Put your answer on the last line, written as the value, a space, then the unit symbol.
70 psi
